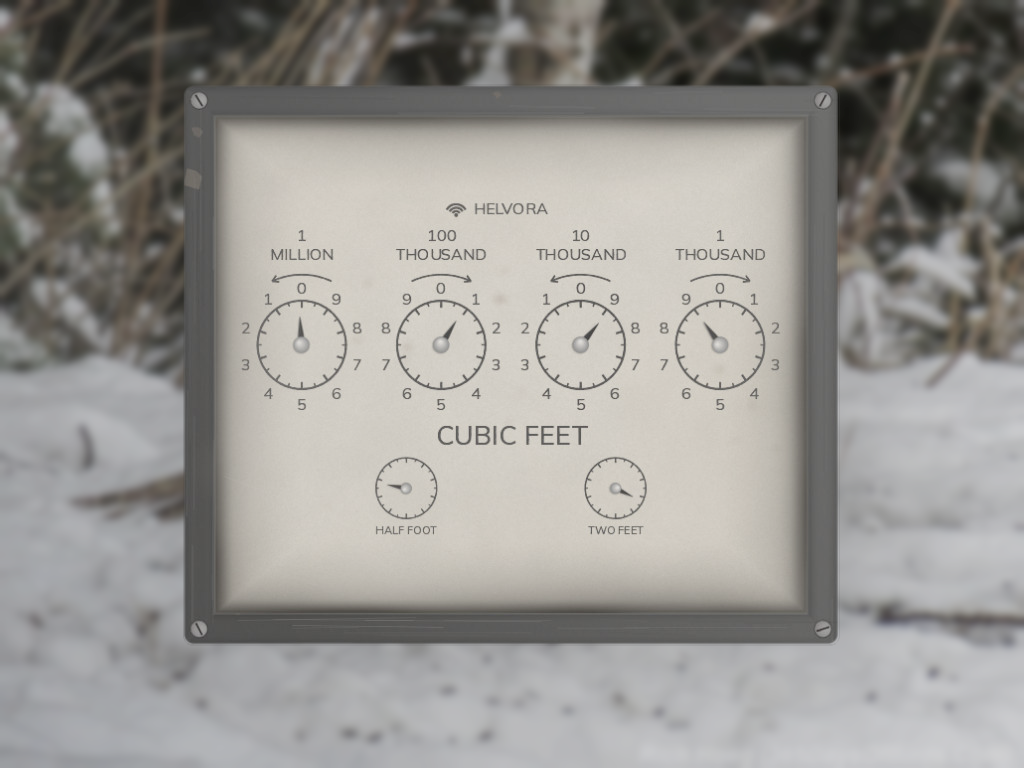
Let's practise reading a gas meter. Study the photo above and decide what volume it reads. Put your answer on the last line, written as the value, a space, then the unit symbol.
8900 ft³
